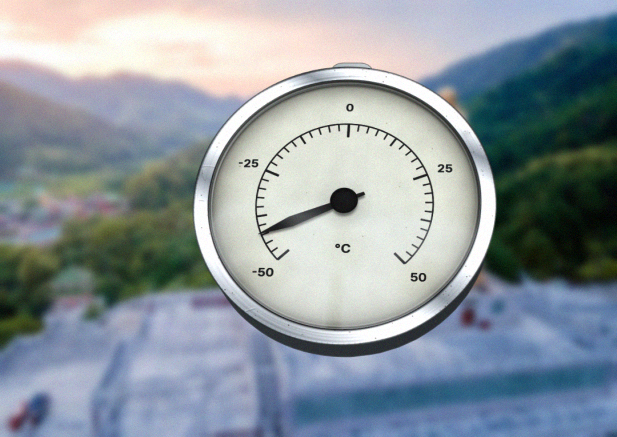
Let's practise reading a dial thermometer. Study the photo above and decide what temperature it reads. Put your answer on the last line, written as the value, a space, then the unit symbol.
-42.5 °C
